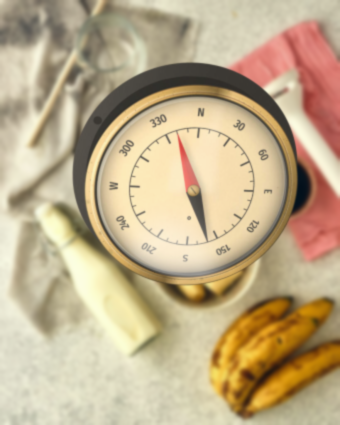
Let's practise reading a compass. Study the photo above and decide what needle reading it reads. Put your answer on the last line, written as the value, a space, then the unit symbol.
340 °
